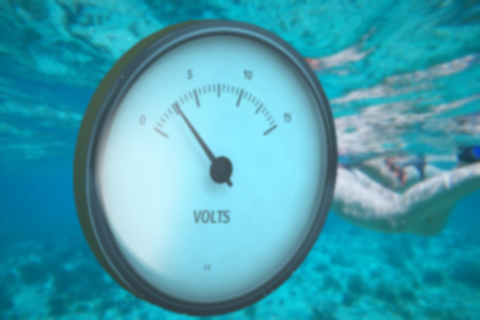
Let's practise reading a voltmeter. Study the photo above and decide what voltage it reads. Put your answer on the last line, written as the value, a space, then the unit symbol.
2.5 V
